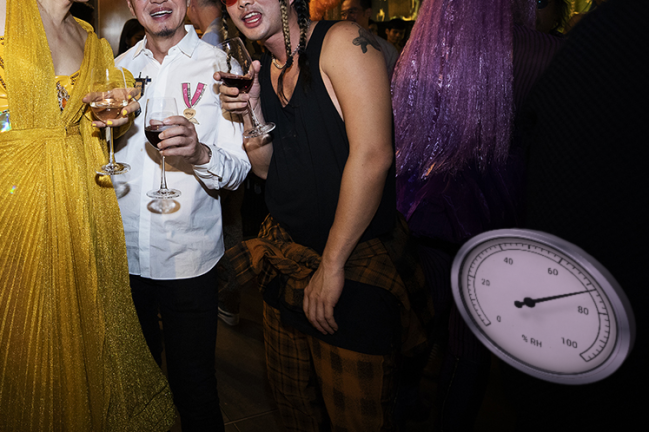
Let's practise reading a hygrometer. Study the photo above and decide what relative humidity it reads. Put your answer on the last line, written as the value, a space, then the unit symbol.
72 %
